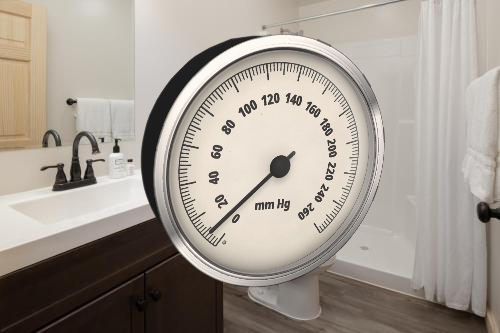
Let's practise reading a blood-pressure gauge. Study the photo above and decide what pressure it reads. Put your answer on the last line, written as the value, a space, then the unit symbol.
10 mmHg
